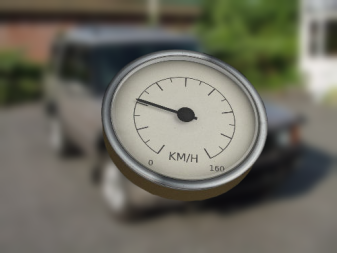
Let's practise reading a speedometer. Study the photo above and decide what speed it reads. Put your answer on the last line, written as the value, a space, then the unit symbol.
40 km/h
